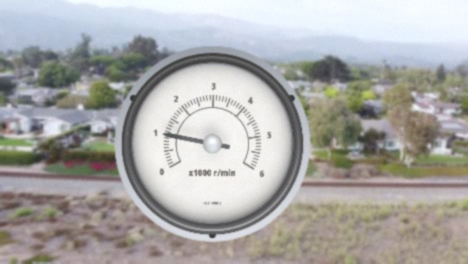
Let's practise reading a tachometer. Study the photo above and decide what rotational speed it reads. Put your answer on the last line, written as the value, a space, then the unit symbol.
1000 rpm
